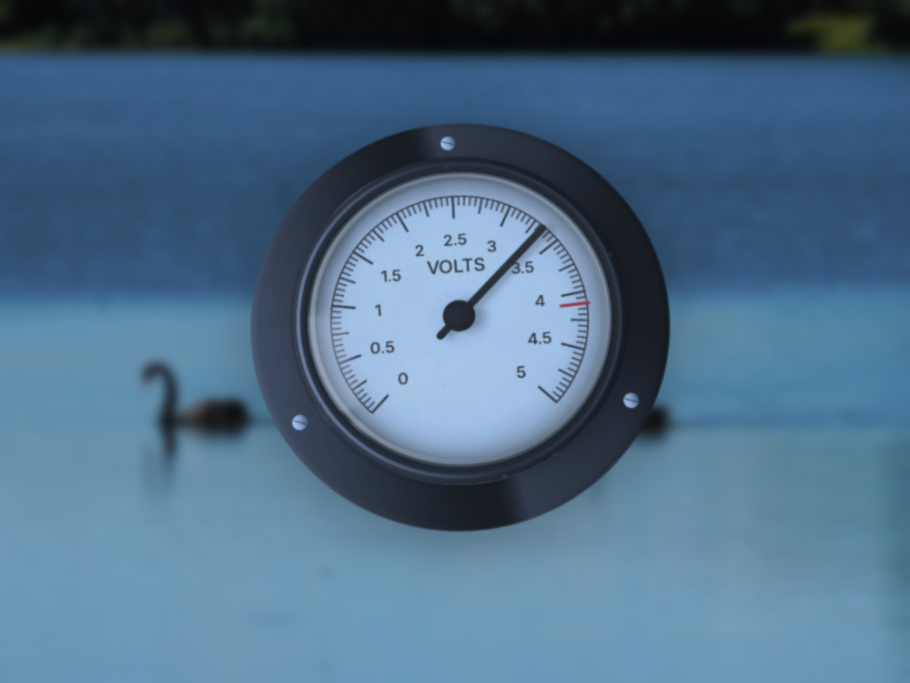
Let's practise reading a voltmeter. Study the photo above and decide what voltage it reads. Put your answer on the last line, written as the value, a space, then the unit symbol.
3.35 V
